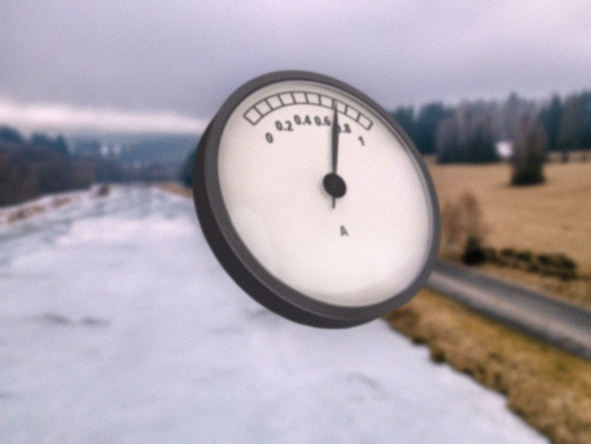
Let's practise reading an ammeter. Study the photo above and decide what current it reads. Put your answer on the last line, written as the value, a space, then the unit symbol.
0.7 A
